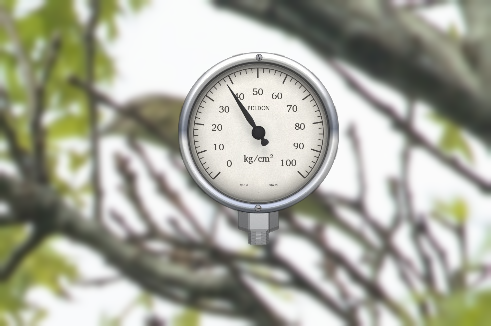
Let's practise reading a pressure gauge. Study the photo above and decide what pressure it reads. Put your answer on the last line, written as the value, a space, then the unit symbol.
38 kg/cm²
